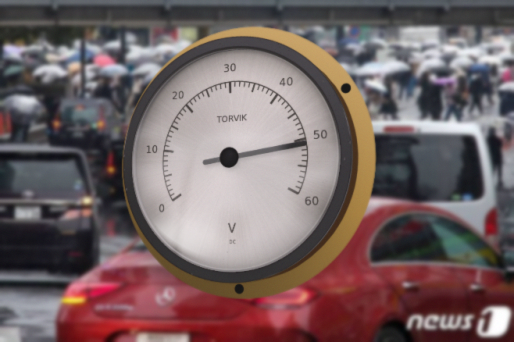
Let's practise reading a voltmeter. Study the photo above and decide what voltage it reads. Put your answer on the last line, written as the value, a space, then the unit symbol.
51 V
